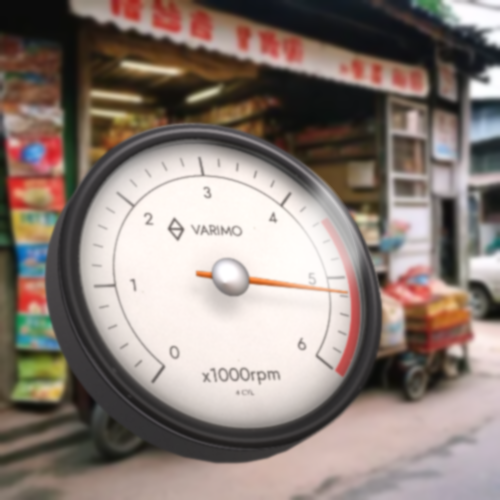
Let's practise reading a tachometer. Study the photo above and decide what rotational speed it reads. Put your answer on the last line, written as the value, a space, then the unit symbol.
5200 rpm
